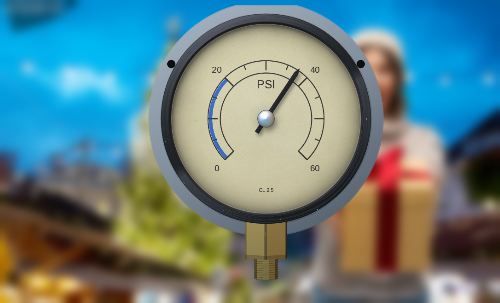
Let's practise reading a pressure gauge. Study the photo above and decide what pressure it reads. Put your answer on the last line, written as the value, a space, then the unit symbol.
37.5 psi
